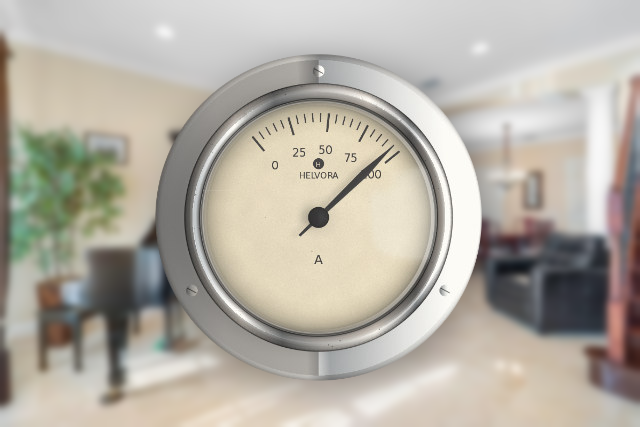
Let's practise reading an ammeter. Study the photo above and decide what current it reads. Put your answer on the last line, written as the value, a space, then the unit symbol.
95 A
